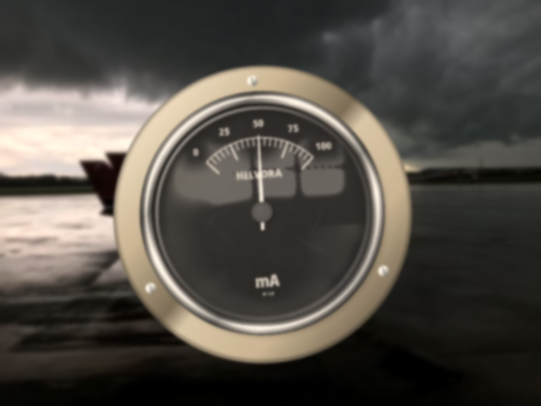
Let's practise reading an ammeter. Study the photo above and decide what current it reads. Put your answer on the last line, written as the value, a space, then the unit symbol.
50 mA
